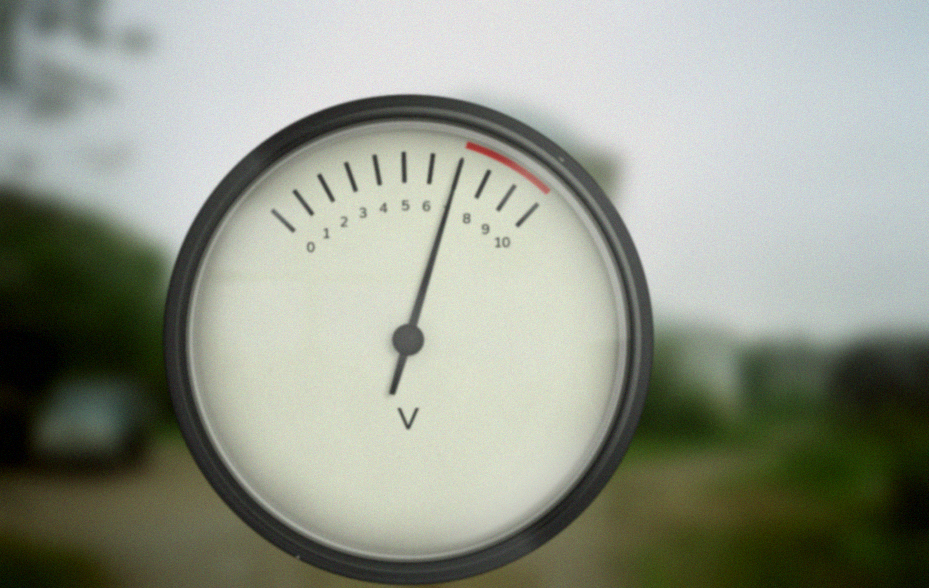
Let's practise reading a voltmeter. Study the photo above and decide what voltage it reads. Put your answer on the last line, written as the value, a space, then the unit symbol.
7 V
